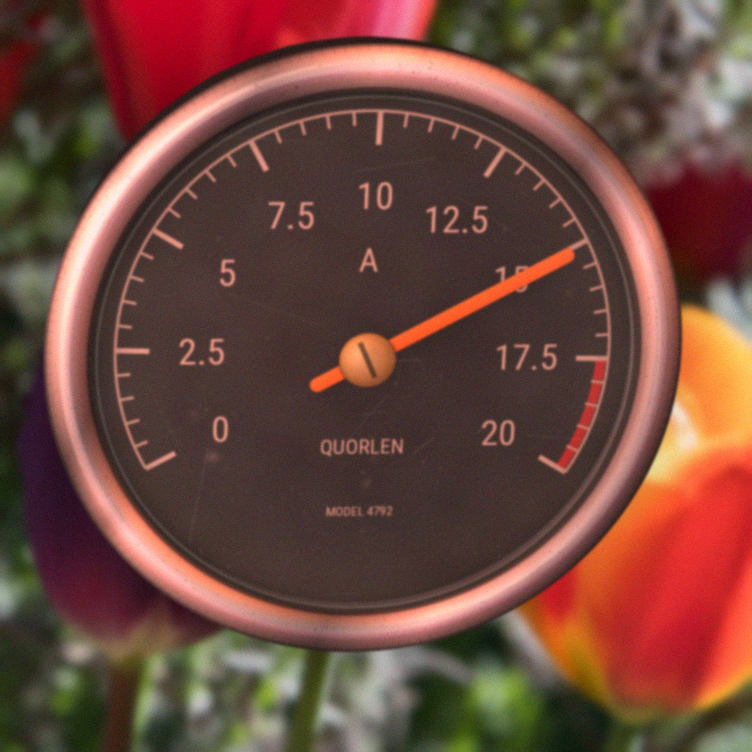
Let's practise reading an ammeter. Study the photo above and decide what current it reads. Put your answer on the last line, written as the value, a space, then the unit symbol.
15 A
